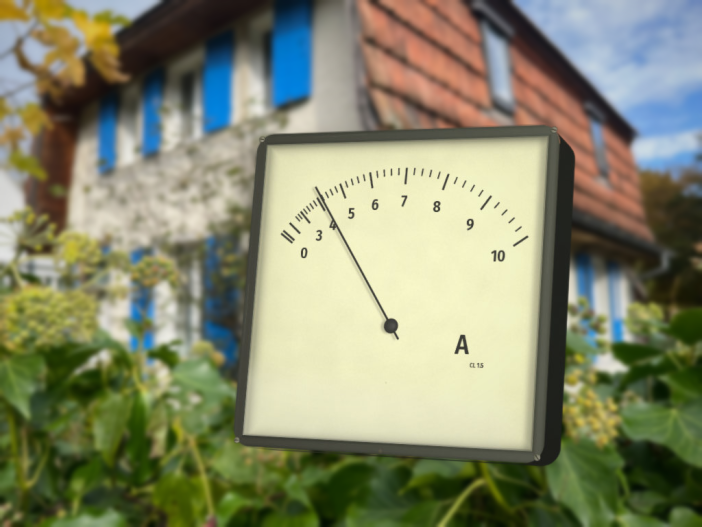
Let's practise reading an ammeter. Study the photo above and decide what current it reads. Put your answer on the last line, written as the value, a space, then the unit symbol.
4.2 A
